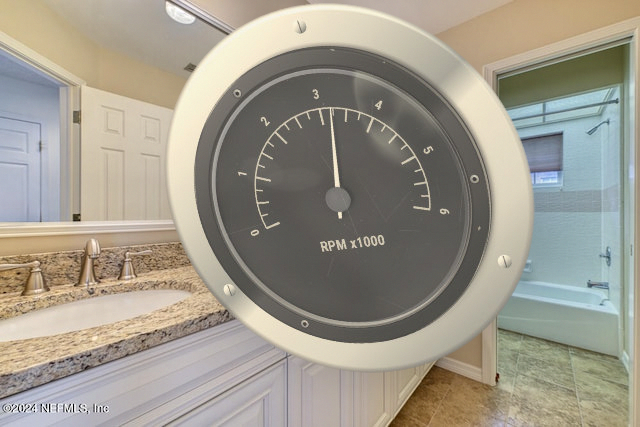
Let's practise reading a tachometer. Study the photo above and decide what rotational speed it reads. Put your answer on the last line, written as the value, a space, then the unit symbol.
3250 rpm
